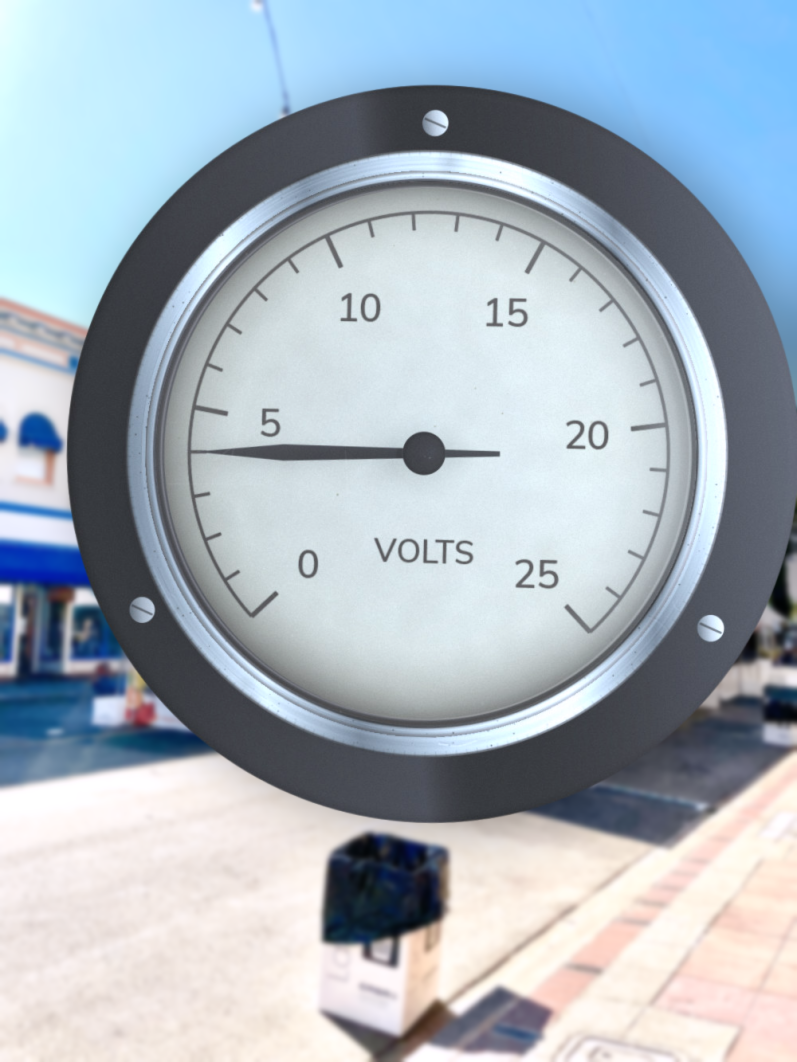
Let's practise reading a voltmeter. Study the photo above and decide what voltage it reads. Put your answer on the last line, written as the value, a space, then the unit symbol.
4 V
